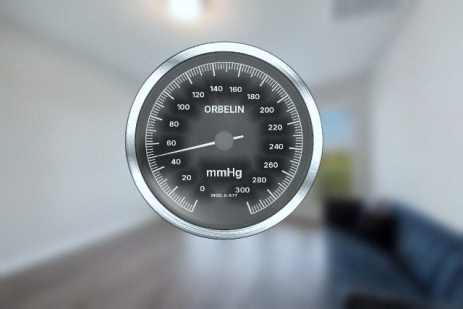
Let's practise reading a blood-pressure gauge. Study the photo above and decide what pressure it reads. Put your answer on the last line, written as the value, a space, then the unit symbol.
50 mmHg
